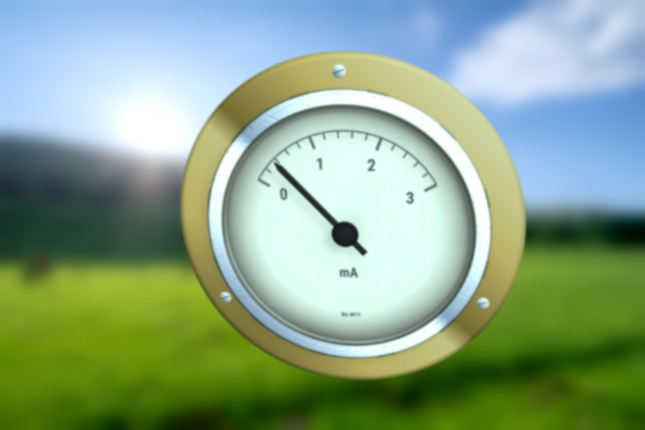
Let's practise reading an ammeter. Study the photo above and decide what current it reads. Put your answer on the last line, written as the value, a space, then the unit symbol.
0.4 mA
